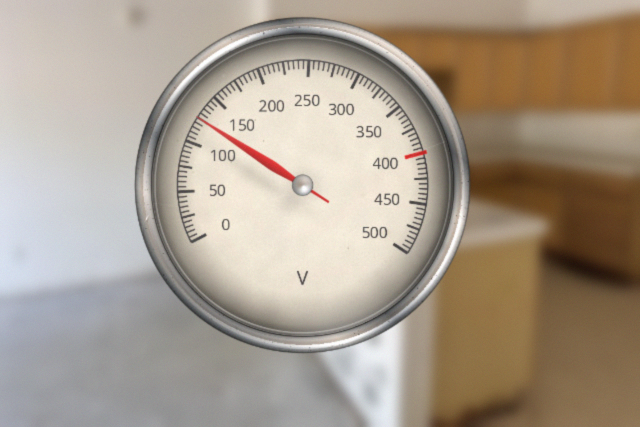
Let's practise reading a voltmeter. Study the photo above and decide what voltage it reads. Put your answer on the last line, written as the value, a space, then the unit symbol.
125 V
